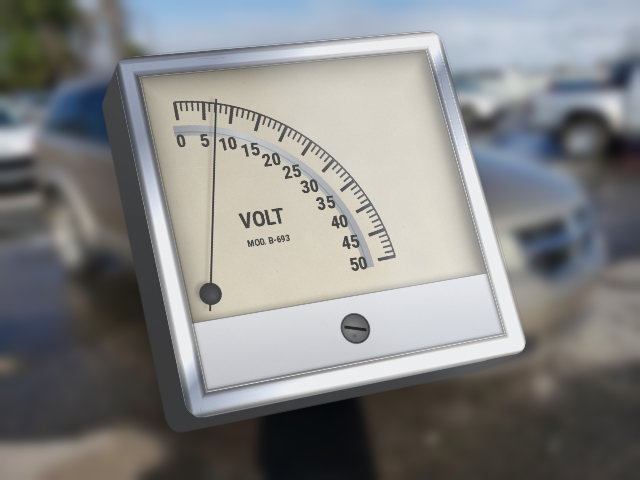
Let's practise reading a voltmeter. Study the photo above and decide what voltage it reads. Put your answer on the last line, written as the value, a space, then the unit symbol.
7 V
